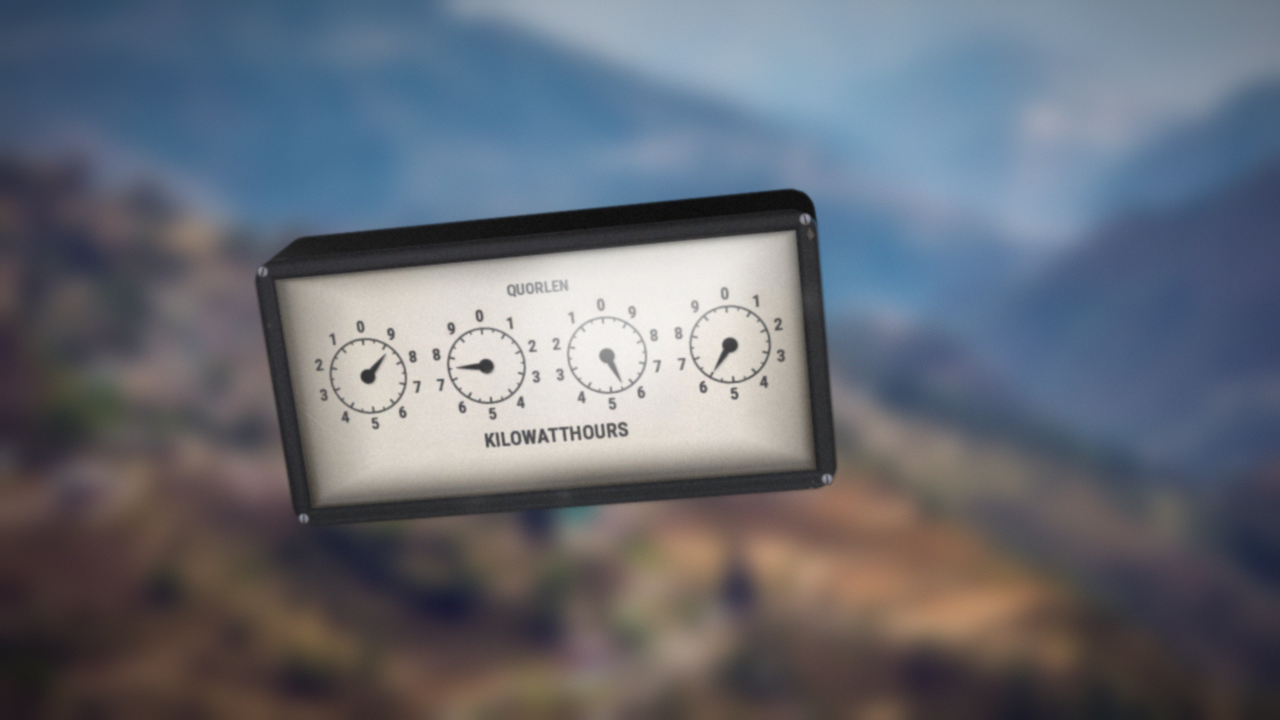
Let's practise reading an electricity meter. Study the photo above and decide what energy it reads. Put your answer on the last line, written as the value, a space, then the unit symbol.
8756 kWh
